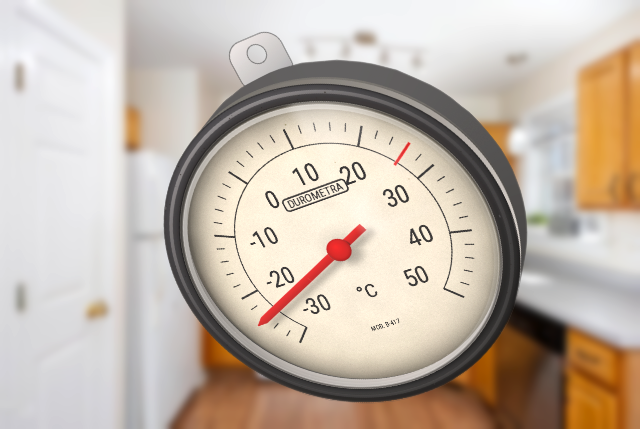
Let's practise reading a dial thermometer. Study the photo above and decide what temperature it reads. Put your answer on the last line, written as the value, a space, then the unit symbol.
-24 °C
